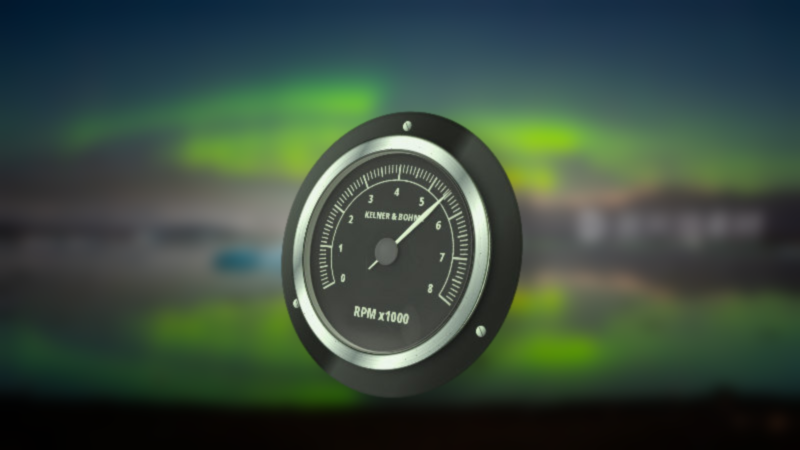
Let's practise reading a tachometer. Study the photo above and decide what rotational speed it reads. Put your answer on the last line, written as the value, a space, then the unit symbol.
5500 rpm
